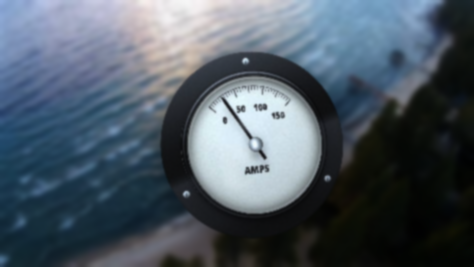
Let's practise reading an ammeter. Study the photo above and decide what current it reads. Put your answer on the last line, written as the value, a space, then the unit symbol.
25 A
